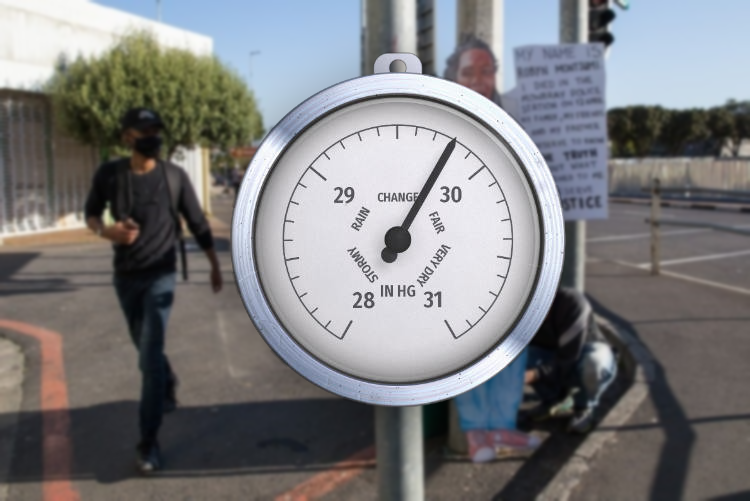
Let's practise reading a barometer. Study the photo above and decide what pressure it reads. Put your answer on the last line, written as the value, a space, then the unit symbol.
29.8 inHg
